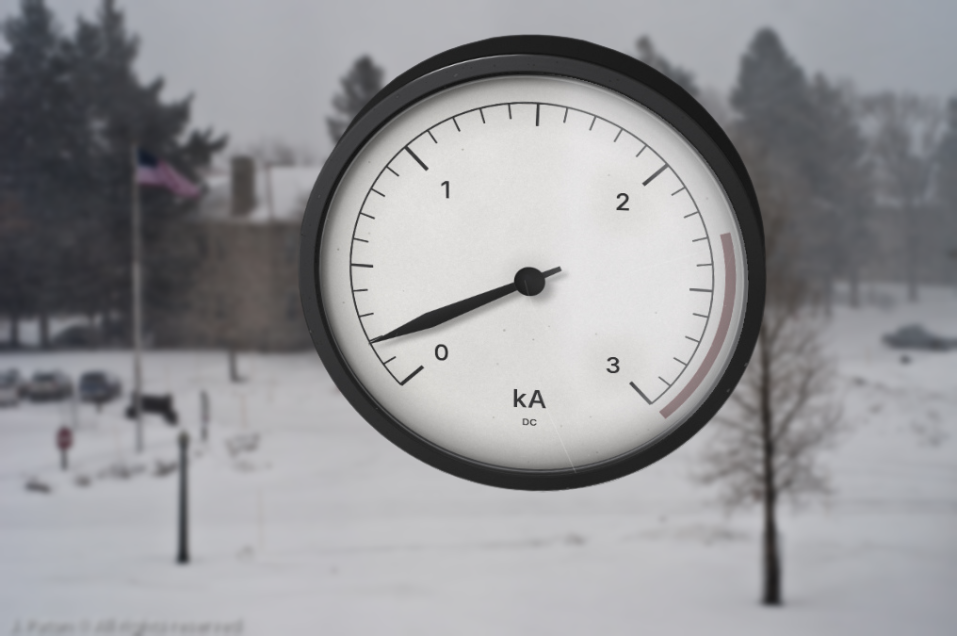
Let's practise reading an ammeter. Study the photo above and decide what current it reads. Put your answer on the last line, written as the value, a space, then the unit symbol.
0.2 kA
